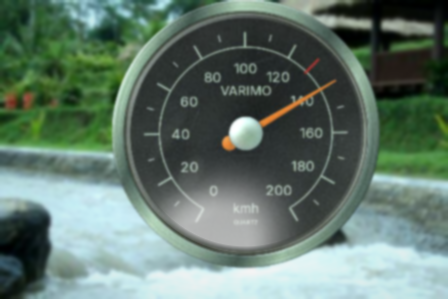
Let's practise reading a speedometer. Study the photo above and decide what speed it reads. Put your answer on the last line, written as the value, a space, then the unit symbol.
140 km/h
